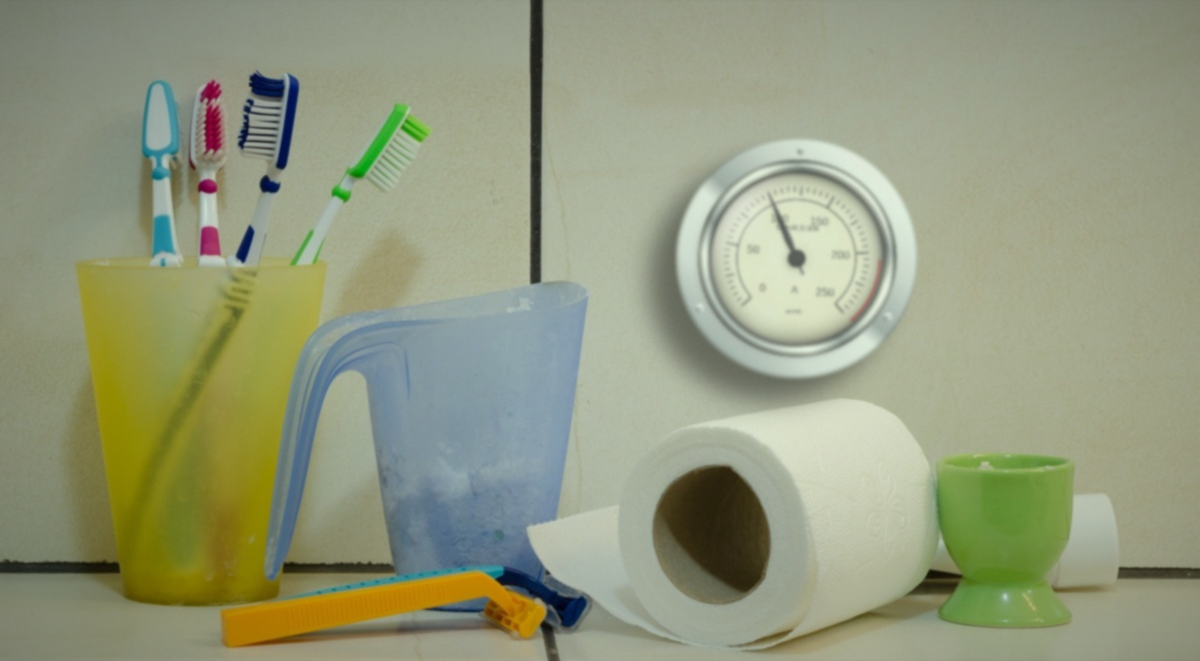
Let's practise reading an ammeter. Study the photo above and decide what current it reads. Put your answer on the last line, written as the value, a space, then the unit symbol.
100 A
